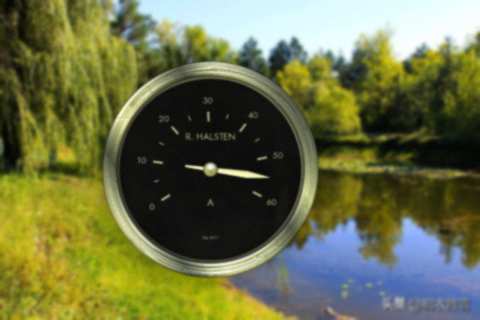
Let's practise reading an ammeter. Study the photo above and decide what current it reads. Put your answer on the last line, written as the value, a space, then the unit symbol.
55 A
